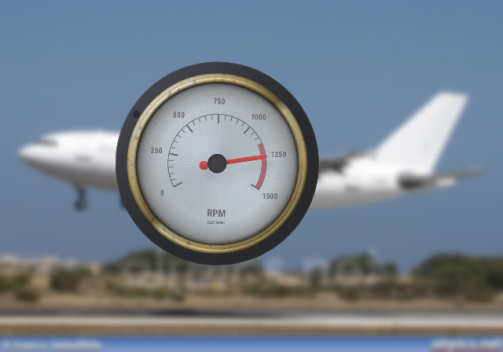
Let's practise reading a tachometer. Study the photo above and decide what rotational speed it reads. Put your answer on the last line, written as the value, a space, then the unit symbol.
1250 rpm
